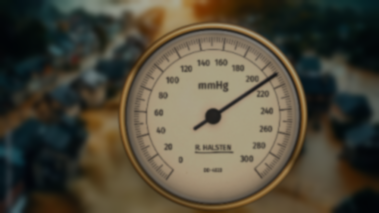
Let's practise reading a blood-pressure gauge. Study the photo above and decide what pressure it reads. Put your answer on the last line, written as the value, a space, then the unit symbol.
210 mmHg
